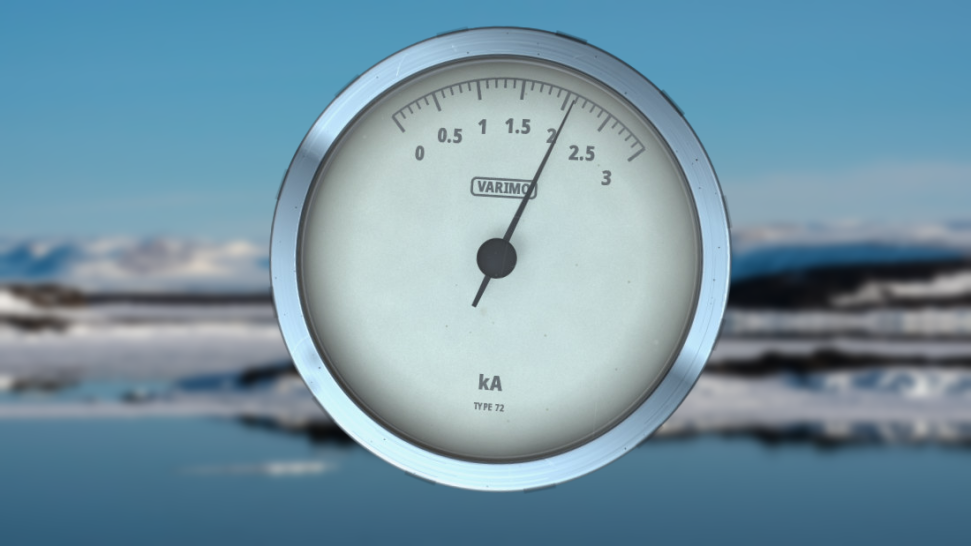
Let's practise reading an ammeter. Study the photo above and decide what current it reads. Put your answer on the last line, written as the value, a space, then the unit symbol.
2.1 kA
